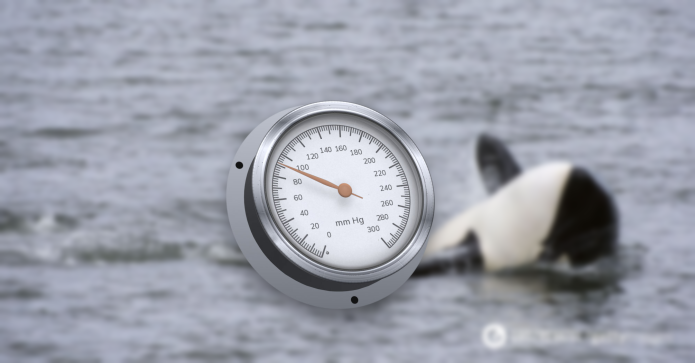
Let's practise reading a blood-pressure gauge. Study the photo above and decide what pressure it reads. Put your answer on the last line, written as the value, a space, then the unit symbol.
90 mmHg
